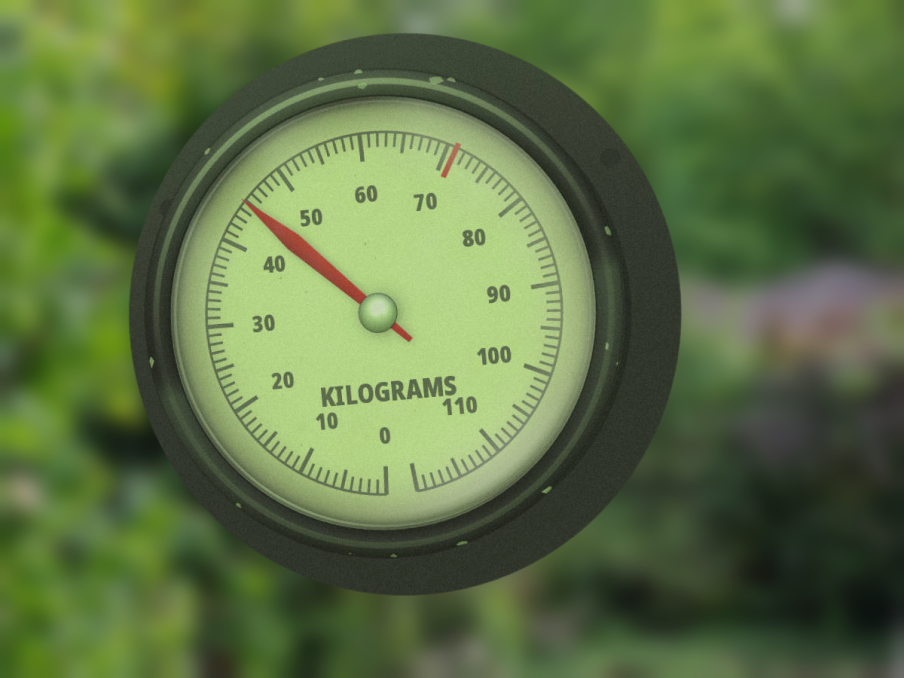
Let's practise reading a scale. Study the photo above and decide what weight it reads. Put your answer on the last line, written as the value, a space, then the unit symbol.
45 kg
